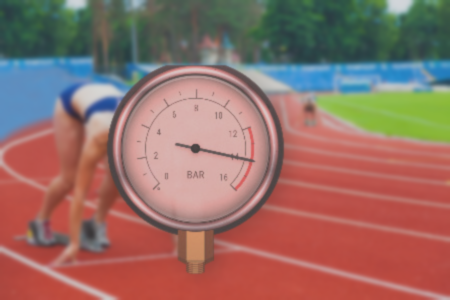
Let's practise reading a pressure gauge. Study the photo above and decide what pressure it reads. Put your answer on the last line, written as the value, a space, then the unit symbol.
14 bar
